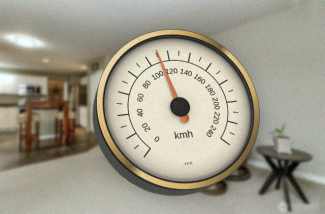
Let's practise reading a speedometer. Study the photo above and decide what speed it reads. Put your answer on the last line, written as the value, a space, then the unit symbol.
110 km/h
